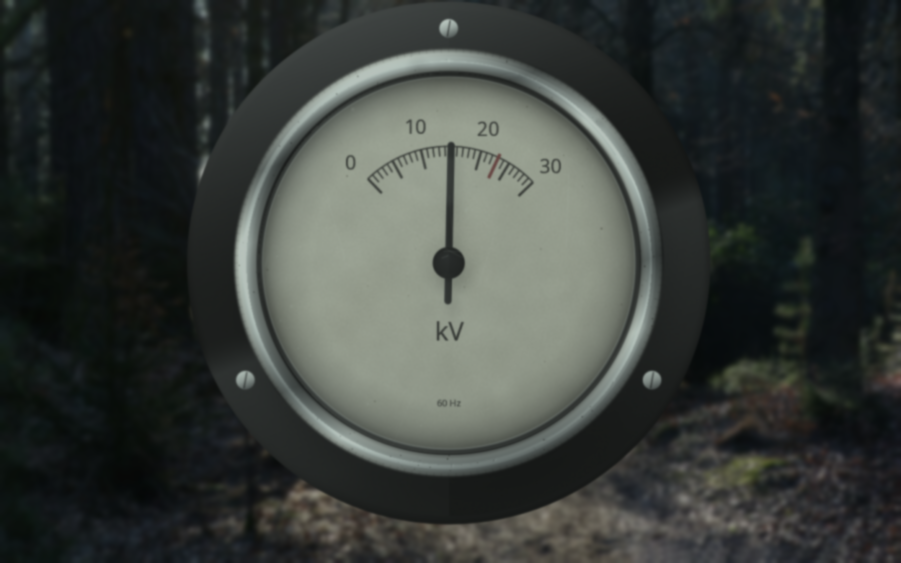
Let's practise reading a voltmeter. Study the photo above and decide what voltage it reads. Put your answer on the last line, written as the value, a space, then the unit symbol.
15 kV
